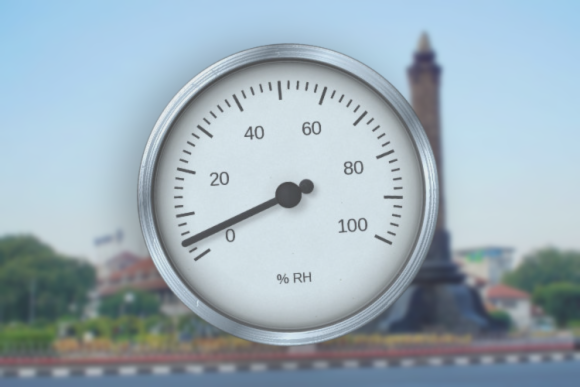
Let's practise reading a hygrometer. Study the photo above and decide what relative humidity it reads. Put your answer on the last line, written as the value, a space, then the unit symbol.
4 %
